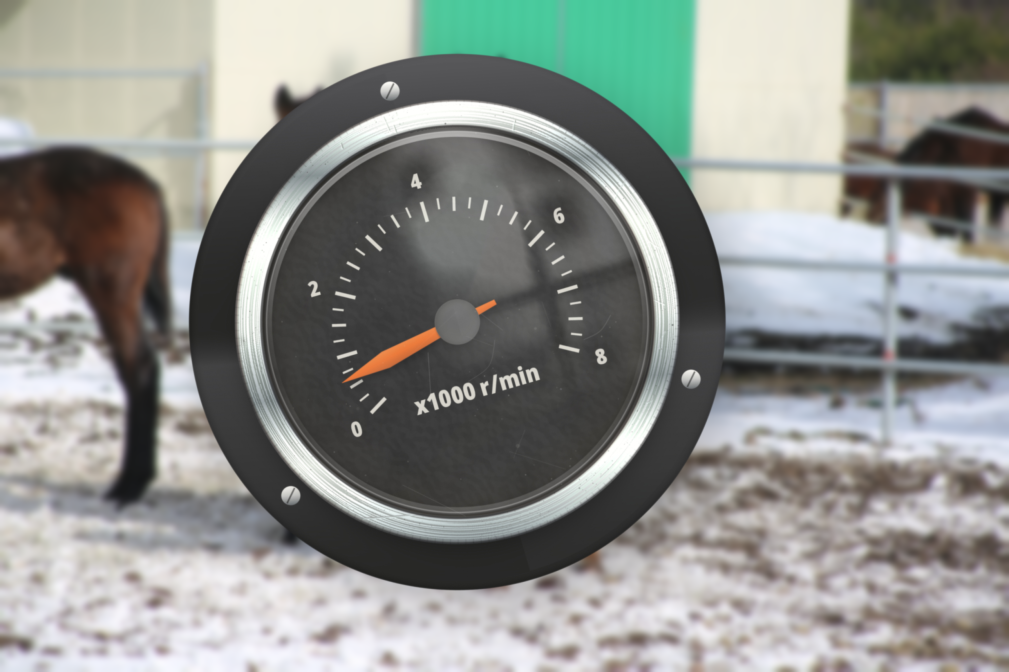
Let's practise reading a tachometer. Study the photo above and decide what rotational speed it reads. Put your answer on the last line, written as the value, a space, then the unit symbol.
625 rpm
